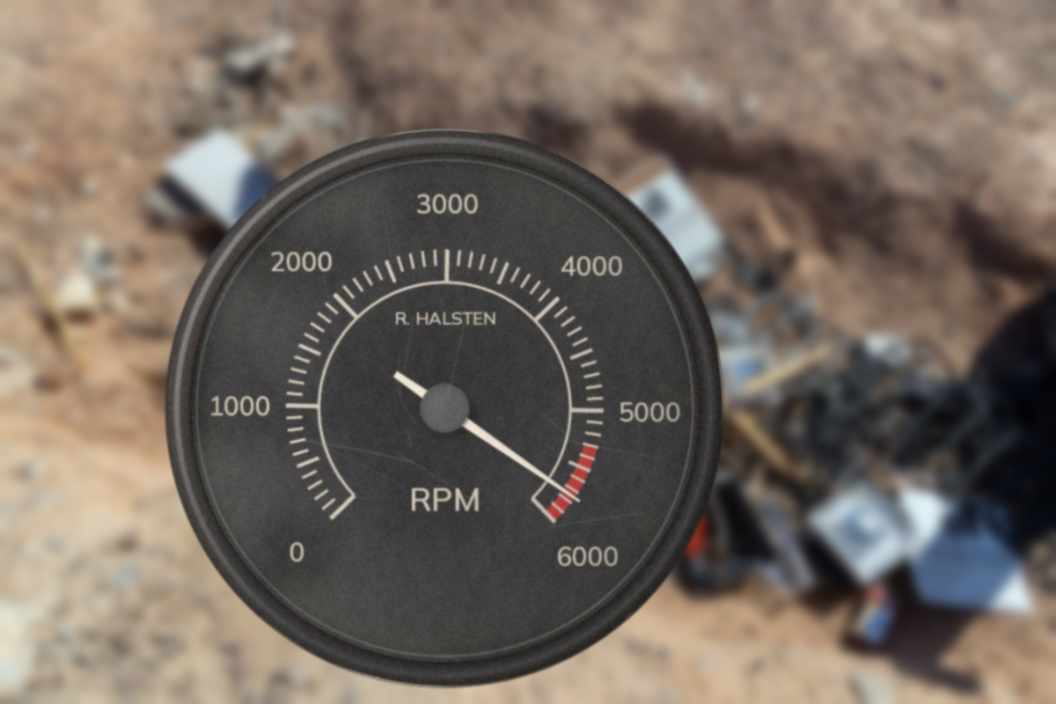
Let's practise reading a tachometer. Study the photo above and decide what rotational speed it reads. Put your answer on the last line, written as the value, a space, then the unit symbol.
5750 rpm
